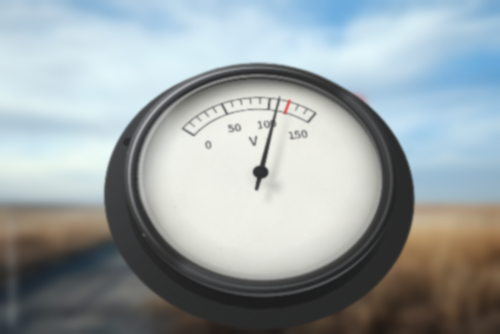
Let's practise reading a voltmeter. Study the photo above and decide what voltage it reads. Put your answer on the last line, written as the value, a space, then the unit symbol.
110 V
